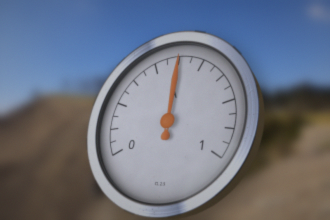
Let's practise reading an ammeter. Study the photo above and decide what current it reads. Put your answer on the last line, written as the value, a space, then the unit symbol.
0.5 A
